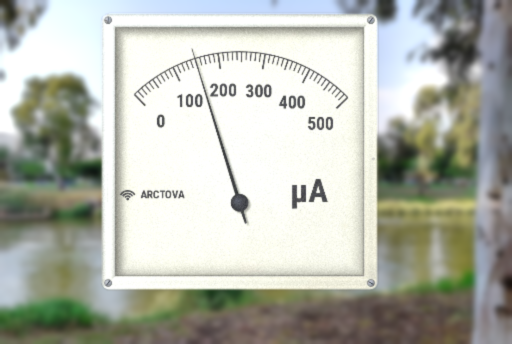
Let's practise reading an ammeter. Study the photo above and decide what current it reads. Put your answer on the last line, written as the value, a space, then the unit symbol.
150 µA
